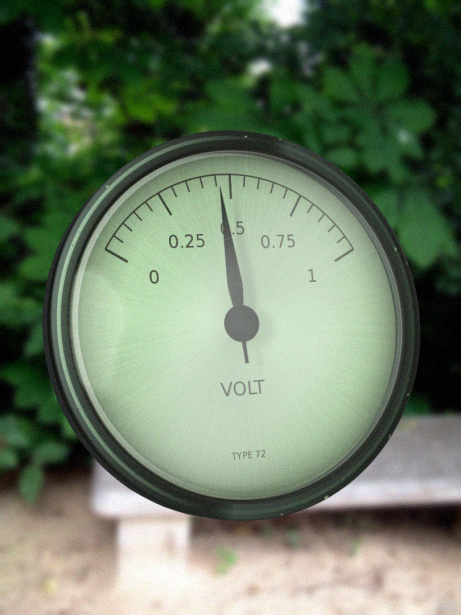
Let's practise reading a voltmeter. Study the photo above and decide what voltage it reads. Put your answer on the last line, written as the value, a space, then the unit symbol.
0.45 V
